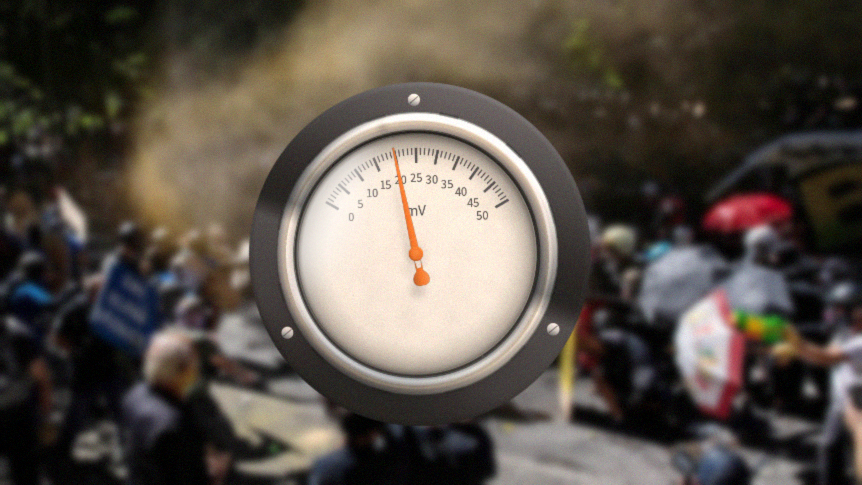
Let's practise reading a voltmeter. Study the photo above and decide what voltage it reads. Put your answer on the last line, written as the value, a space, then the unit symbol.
20 mV
